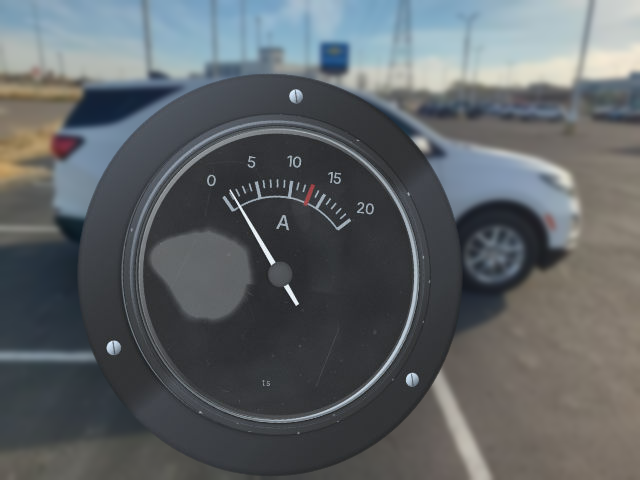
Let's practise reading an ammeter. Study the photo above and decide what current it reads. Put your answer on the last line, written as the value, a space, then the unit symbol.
1 A
